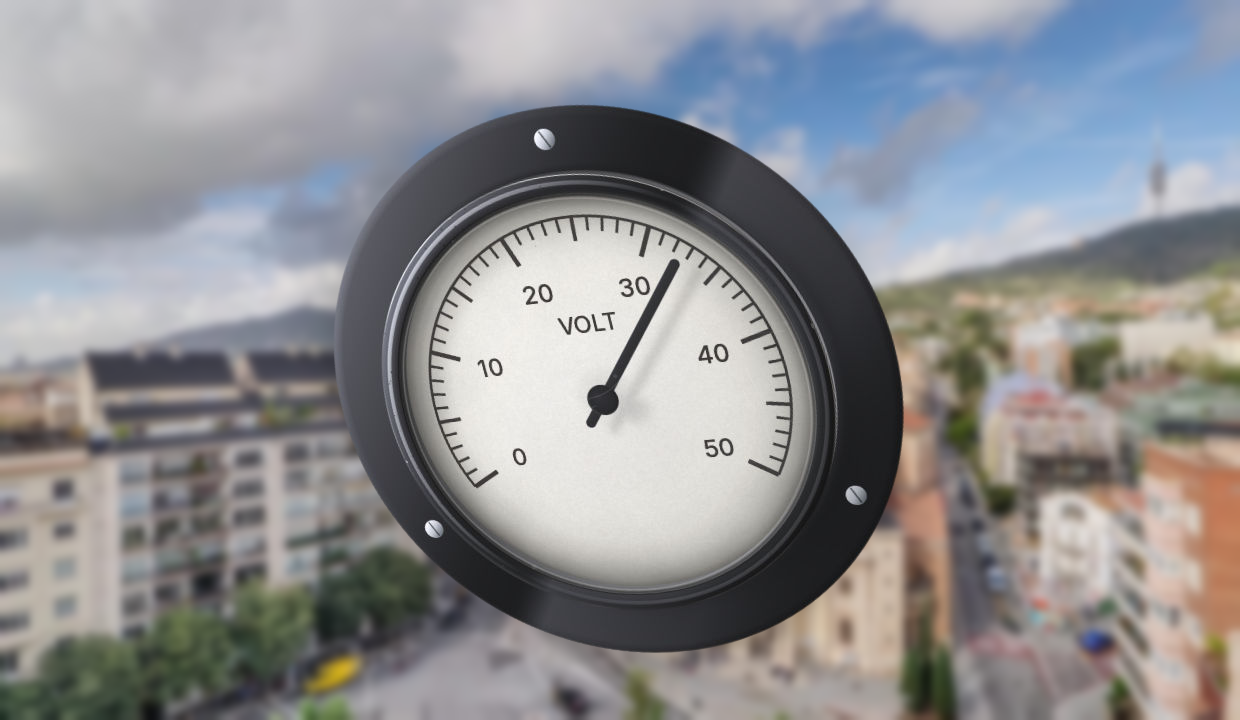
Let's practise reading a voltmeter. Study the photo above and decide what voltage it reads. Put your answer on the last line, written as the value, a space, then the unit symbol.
32.5 V
